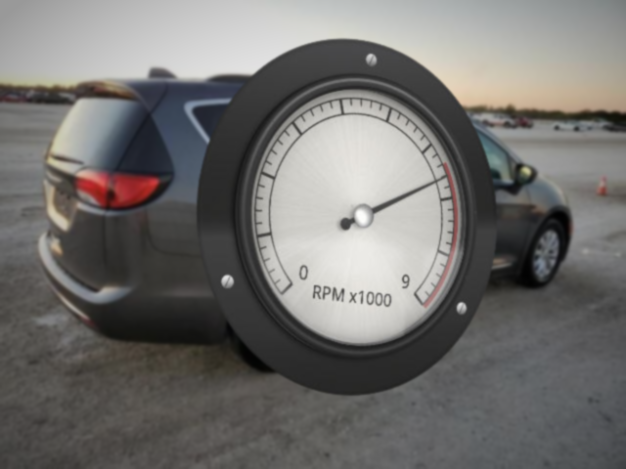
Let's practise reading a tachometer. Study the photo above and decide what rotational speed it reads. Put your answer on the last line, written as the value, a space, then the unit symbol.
6600 rpm
